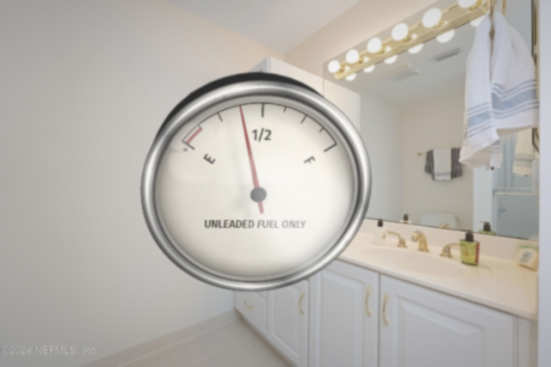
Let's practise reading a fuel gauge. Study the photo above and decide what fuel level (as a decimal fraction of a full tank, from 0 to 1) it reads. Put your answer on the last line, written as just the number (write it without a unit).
0.375
